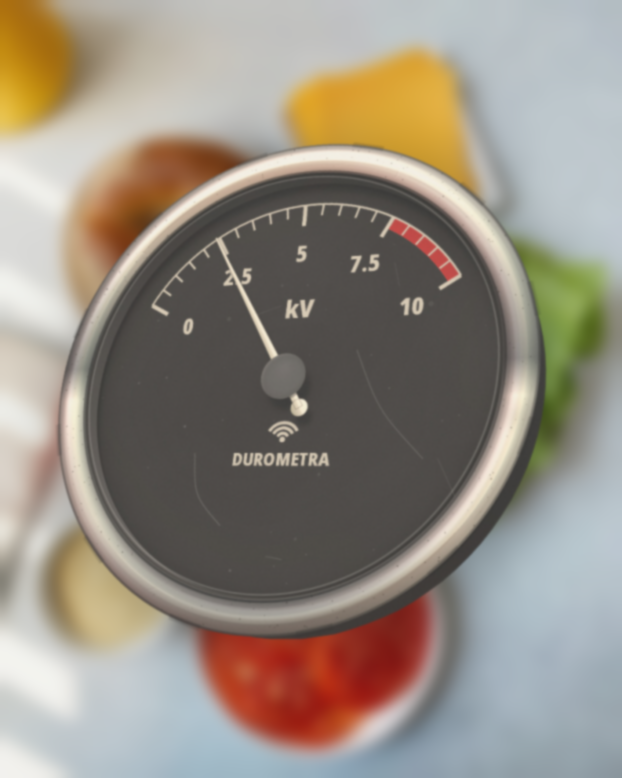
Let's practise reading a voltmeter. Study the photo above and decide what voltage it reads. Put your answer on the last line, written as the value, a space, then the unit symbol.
2.5 kV
